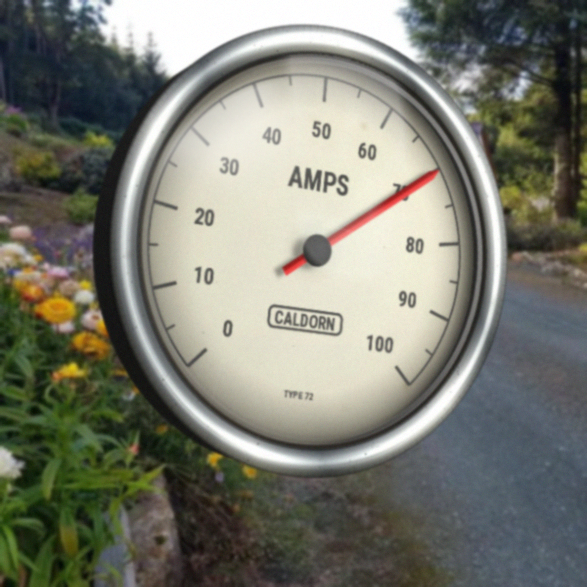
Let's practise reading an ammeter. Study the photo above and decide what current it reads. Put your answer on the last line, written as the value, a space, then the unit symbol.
70 A
